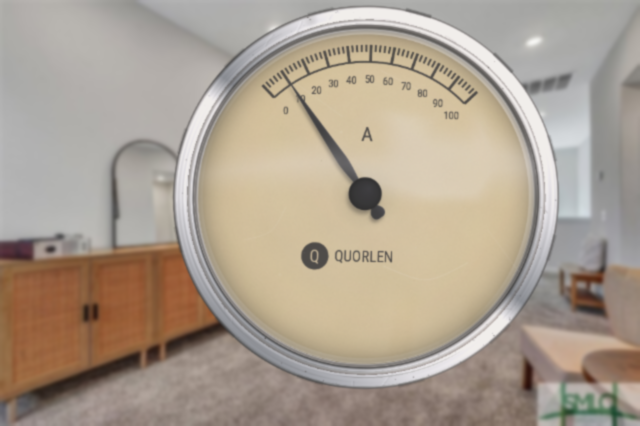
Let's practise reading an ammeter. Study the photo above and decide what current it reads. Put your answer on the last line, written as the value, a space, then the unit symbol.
10 A
